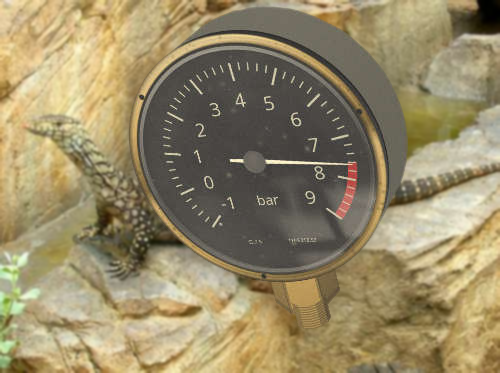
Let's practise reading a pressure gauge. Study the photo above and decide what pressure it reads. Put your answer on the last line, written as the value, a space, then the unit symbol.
7.6 bar
